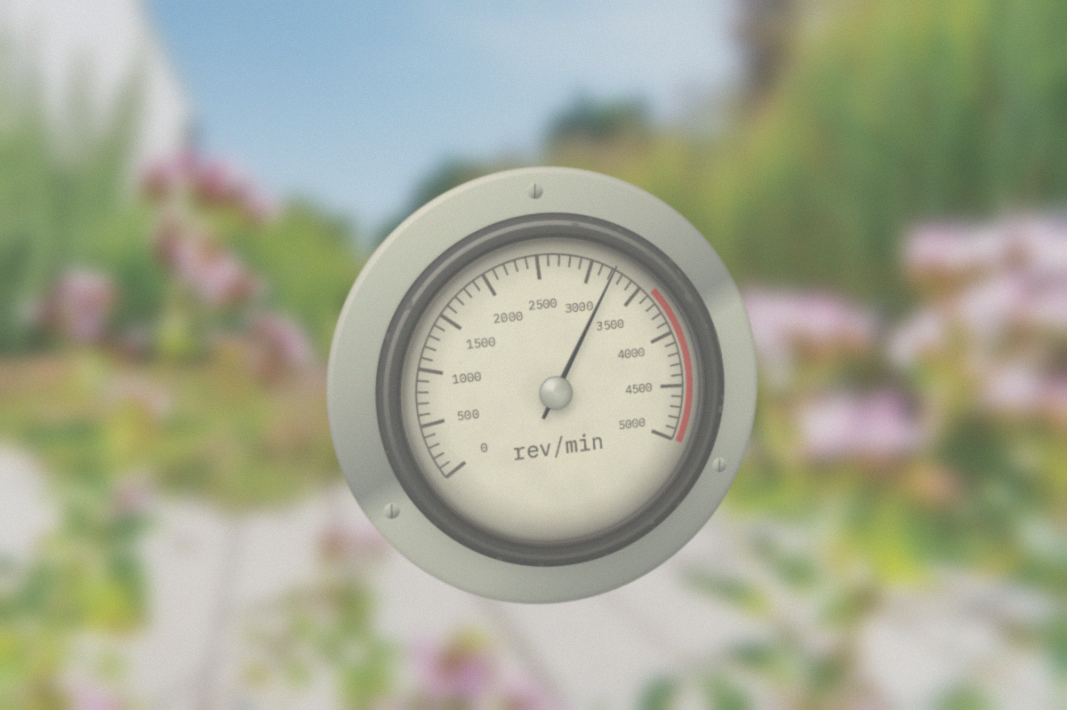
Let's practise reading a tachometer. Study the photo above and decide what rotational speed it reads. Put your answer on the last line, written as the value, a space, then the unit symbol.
3200 rpm
